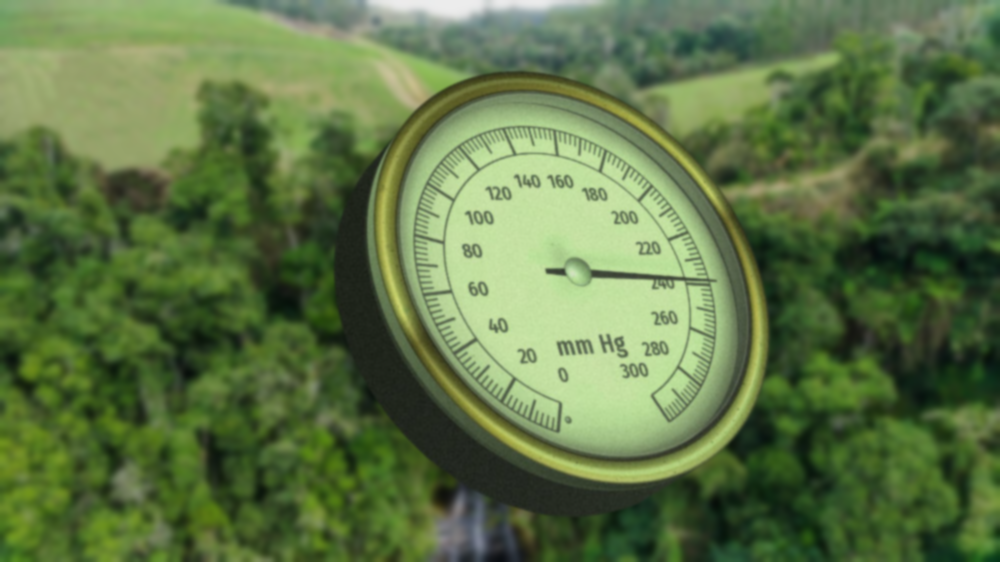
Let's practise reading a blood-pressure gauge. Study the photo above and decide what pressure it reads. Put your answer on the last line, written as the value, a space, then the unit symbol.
240 mmHg
